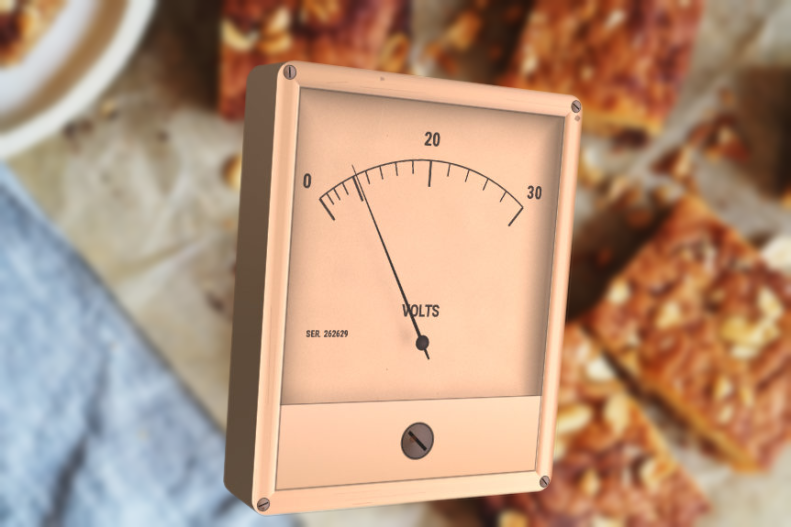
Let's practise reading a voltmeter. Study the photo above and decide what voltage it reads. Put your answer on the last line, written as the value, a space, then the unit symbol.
10 V
